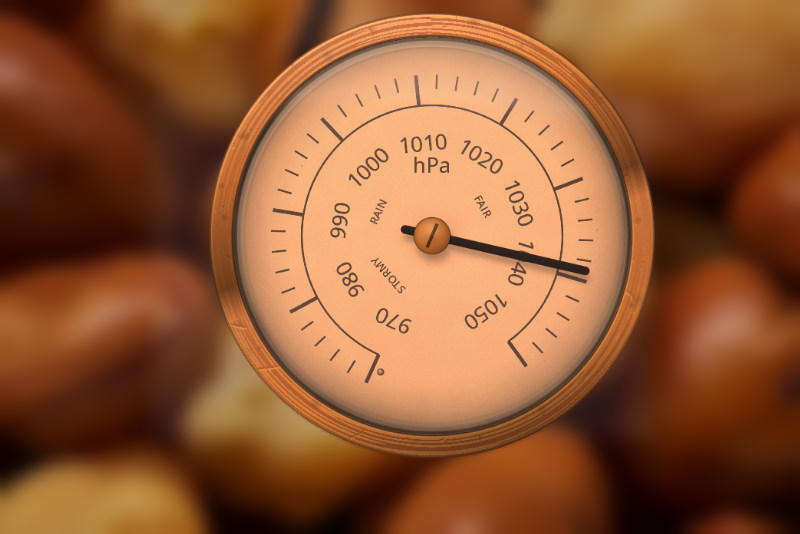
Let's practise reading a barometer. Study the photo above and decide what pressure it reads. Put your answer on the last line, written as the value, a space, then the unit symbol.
1039 hPa
